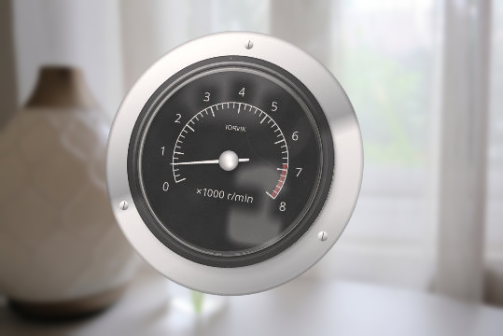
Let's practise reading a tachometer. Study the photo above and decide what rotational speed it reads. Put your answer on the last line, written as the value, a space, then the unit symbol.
600 rpm
